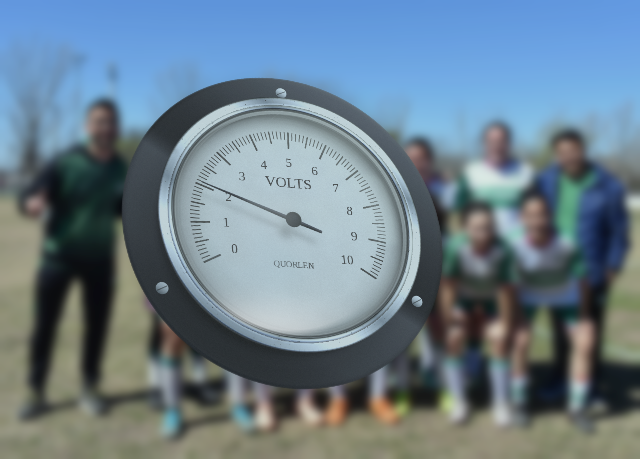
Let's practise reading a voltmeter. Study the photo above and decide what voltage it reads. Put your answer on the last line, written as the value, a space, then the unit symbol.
2 V
